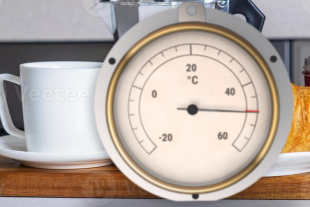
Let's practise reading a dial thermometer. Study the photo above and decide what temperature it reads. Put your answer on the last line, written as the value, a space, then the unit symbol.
48 °C
